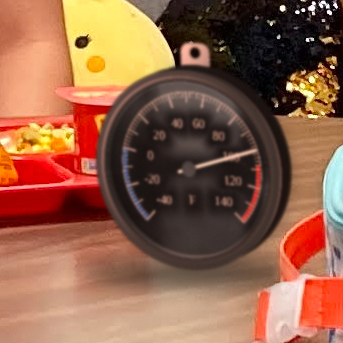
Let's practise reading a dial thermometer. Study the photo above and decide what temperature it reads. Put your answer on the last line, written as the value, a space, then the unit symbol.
100 °F
